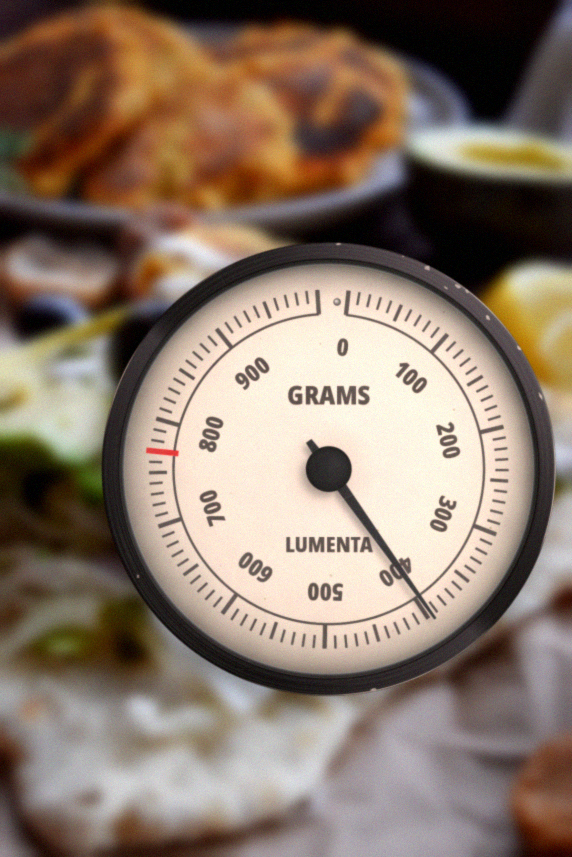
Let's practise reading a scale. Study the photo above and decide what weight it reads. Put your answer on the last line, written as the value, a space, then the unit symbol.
395 g
